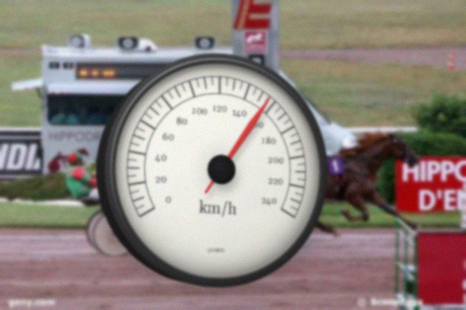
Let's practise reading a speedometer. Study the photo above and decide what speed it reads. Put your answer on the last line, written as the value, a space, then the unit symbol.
155 km/h
